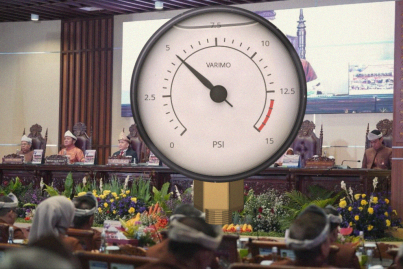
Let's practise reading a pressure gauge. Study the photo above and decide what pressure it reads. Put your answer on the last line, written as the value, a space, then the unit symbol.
5 psi
